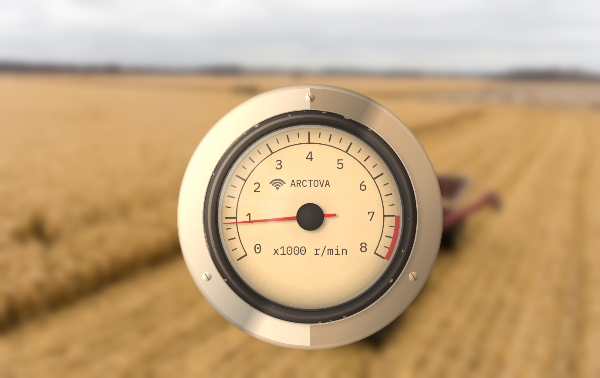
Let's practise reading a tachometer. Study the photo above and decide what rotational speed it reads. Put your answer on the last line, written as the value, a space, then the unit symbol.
875 rpm
